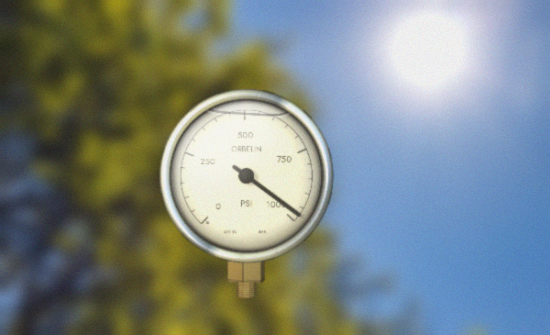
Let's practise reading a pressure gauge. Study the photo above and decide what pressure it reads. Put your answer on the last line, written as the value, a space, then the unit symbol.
975 psi
